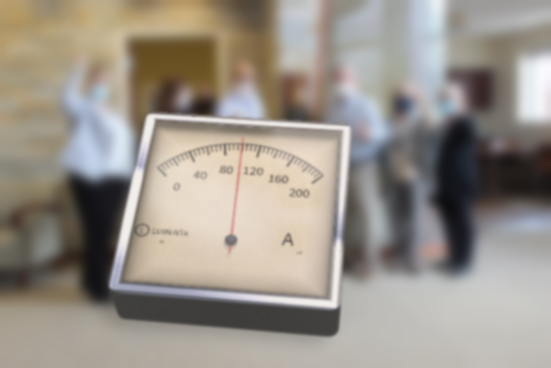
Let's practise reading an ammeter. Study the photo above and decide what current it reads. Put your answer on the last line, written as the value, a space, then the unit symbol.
100 A
